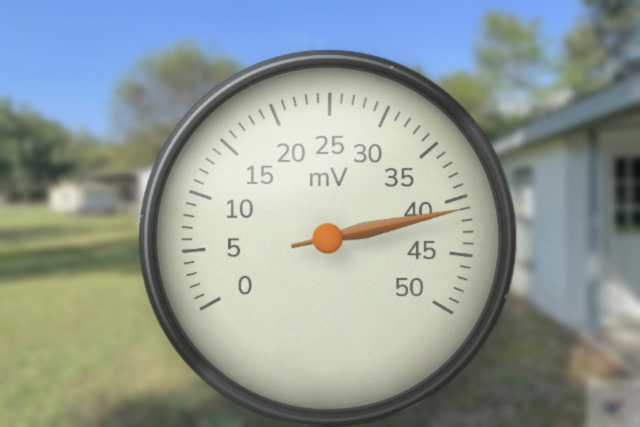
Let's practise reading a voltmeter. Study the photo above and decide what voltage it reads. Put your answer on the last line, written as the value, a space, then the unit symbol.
41 mV
